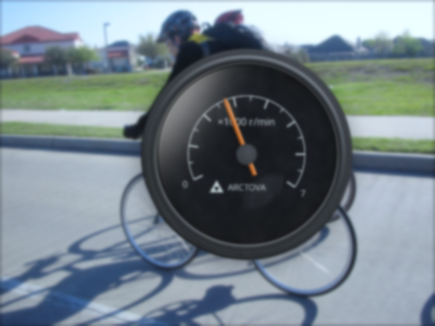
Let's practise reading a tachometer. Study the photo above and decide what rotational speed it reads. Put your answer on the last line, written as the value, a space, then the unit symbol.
2750 rpm
